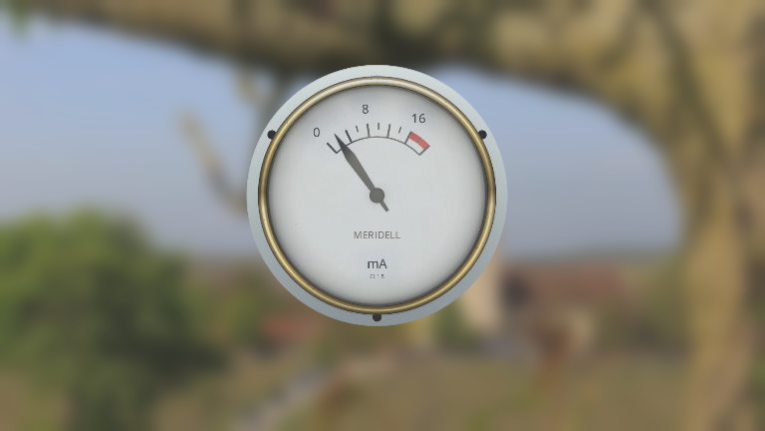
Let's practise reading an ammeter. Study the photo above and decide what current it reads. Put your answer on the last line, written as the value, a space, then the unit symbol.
2 mA
